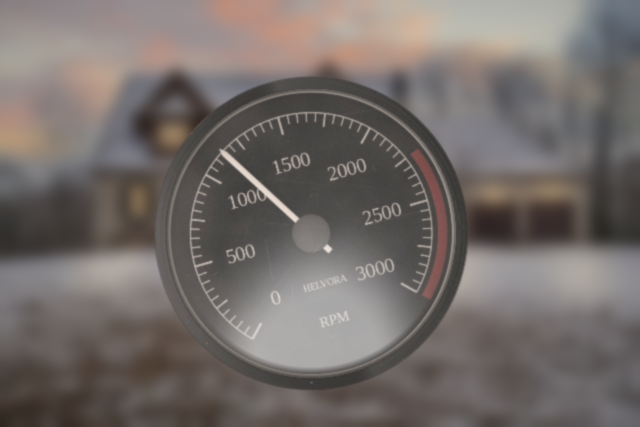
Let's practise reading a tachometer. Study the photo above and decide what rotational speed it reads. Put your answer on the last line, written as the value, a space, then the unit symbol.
1150 rpm
